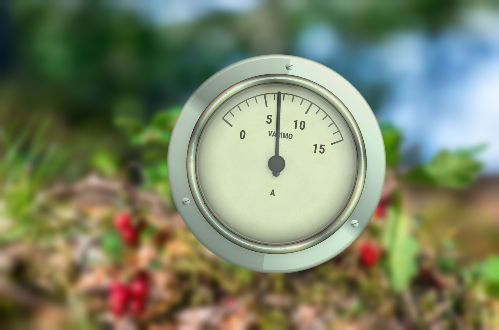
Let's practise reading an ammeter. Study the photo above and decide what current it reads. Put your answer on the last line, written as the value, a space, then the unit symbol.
6.5 A
